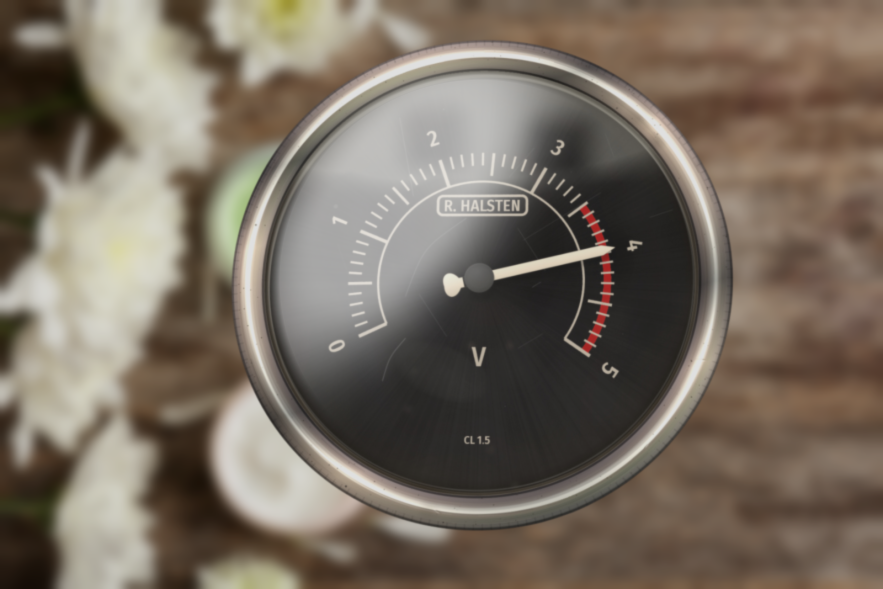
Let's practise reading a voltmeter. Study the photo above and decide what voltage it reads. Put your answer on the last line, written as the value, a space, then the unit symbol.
4 V
